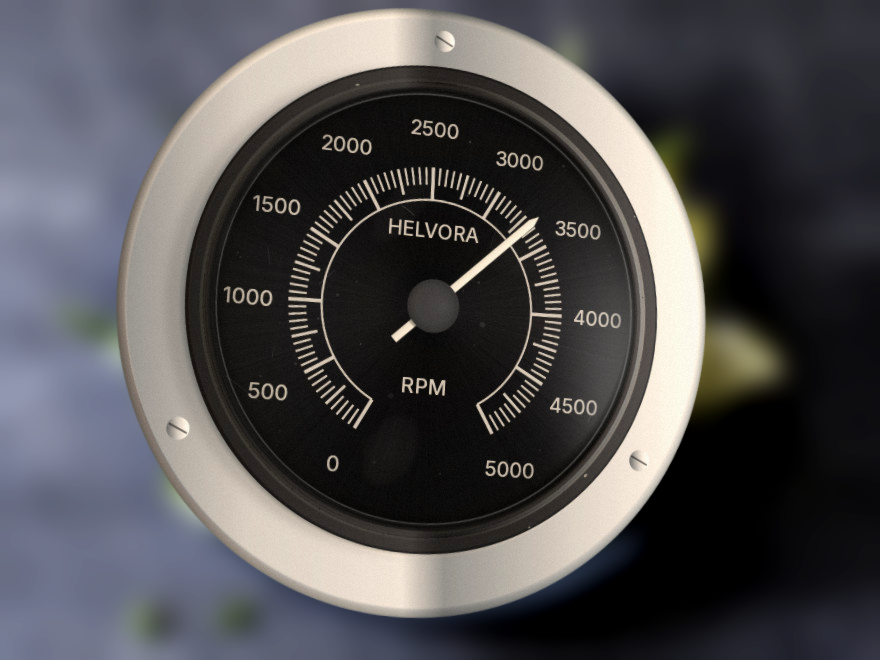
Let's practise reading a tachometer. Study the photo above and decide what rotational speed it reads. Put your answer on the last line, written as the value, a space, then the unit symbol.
3300 rpm
